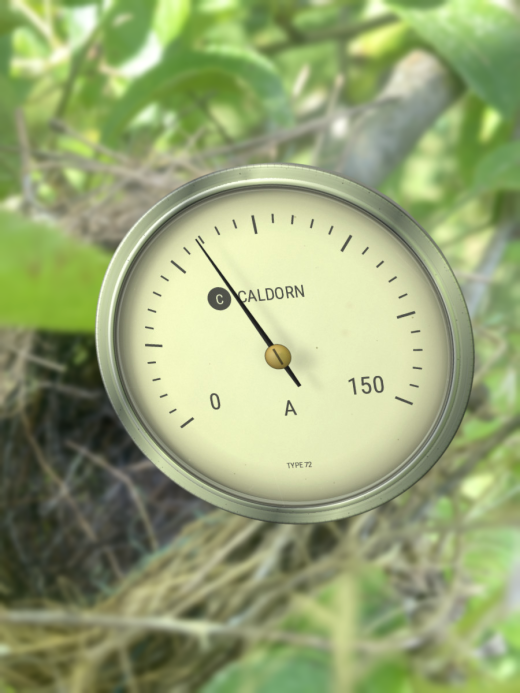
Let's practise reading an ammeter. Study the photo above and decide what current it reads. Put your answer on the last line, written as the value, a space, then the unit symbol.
60 A
